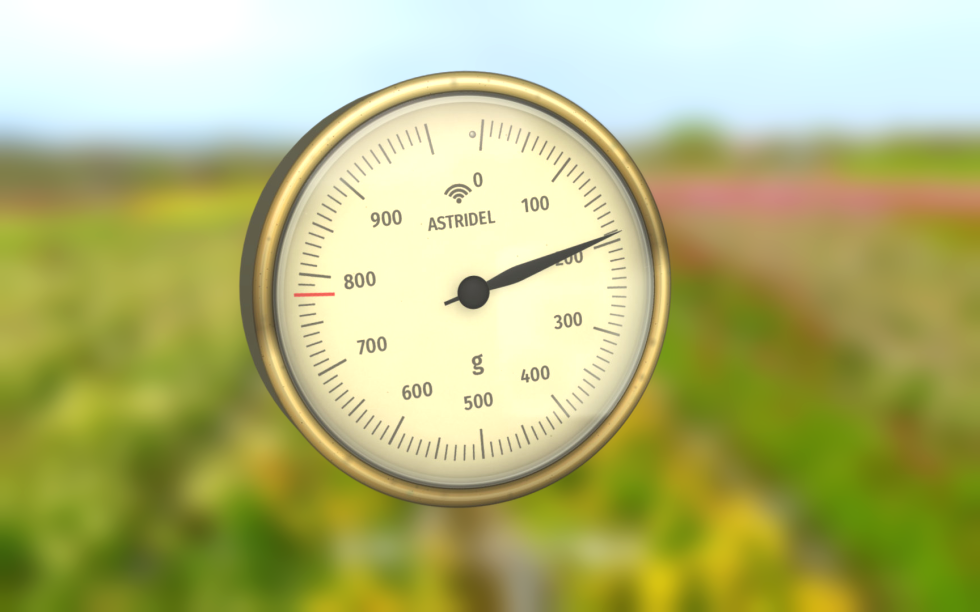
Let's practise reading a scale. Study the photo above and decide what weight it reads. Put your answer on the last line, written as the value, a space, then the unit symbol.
190 g
